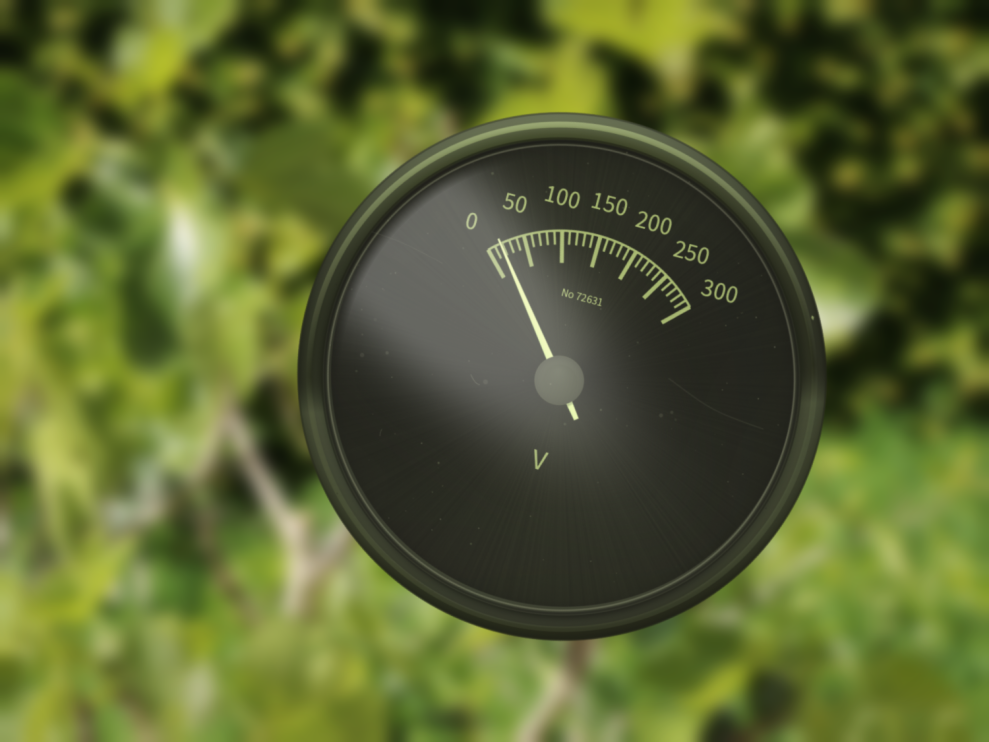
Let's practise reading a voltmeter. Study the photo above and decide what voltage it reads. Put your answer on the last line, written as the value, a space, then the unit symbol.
20 V
